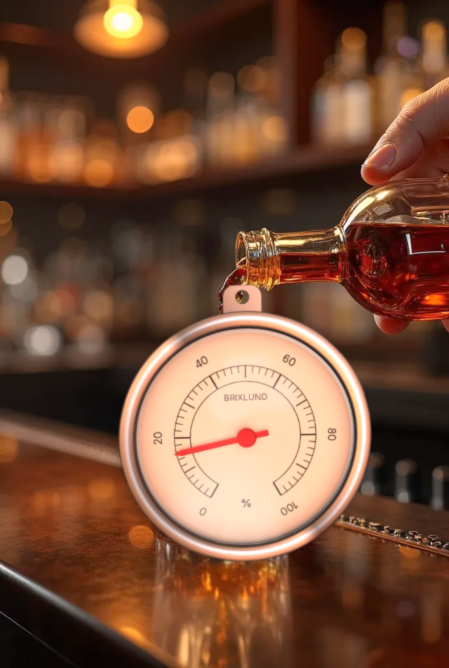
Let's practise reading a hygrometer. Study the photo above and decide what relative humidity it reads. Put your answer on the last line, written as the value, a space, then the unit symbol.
16 %
